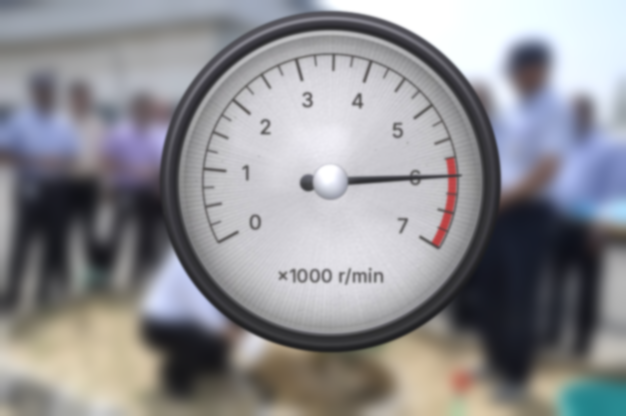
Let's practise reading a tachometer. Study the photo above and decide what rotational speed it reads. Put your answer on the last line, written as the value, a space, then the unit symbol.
6000 rpm
